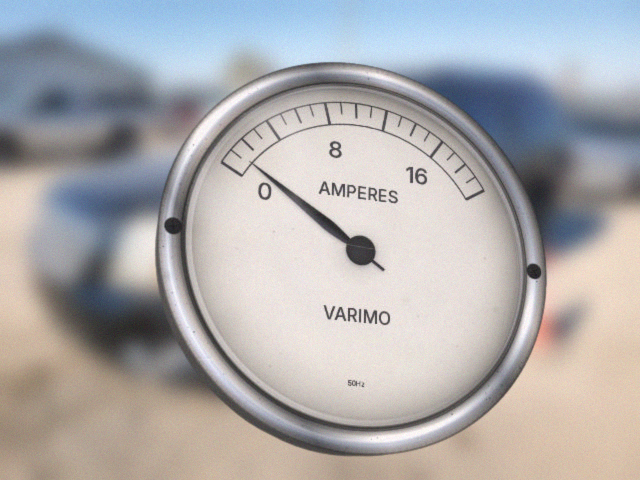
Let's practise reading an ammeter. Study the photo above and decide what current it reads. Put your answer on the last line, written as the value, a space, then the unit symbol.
1 A
